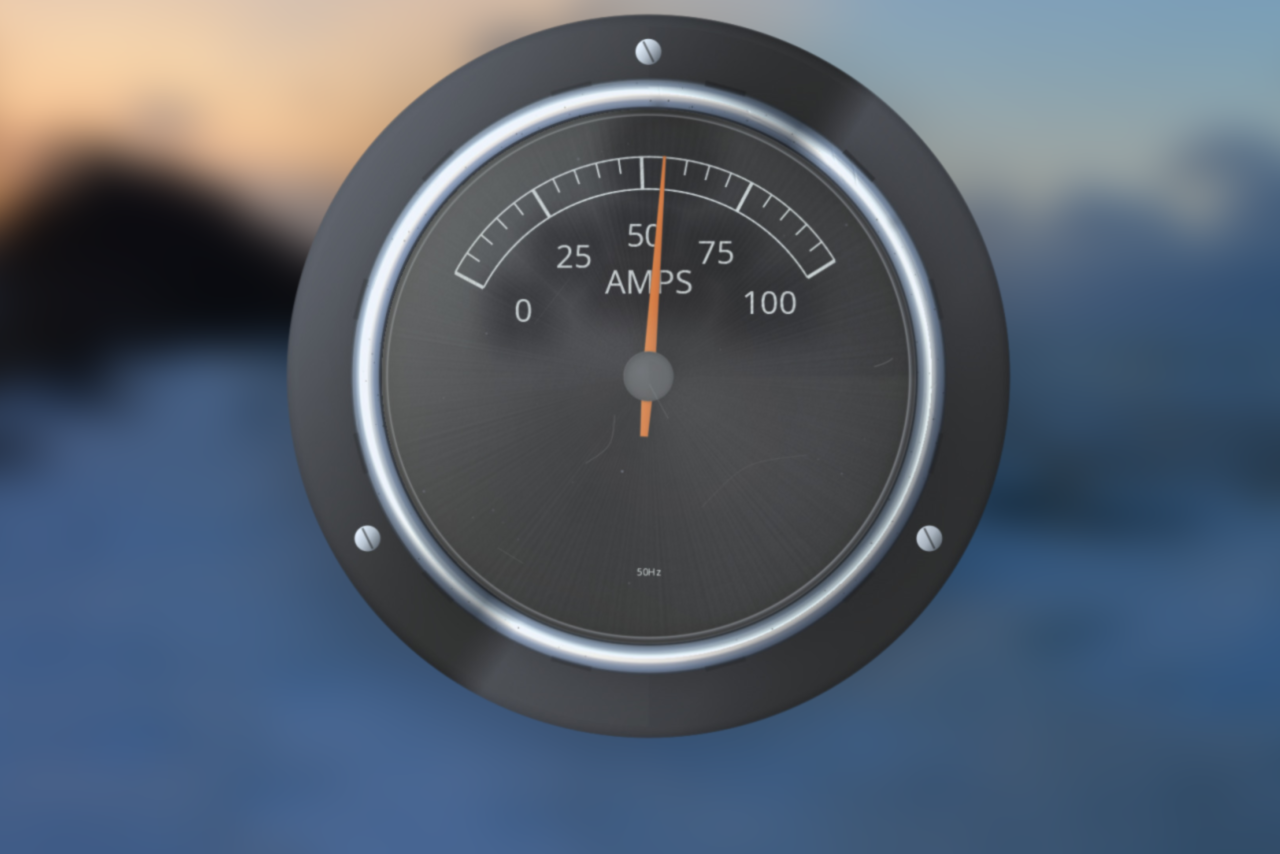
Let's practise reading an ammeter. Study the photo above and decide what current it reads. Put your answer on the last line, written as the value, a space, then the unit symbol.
55 A
